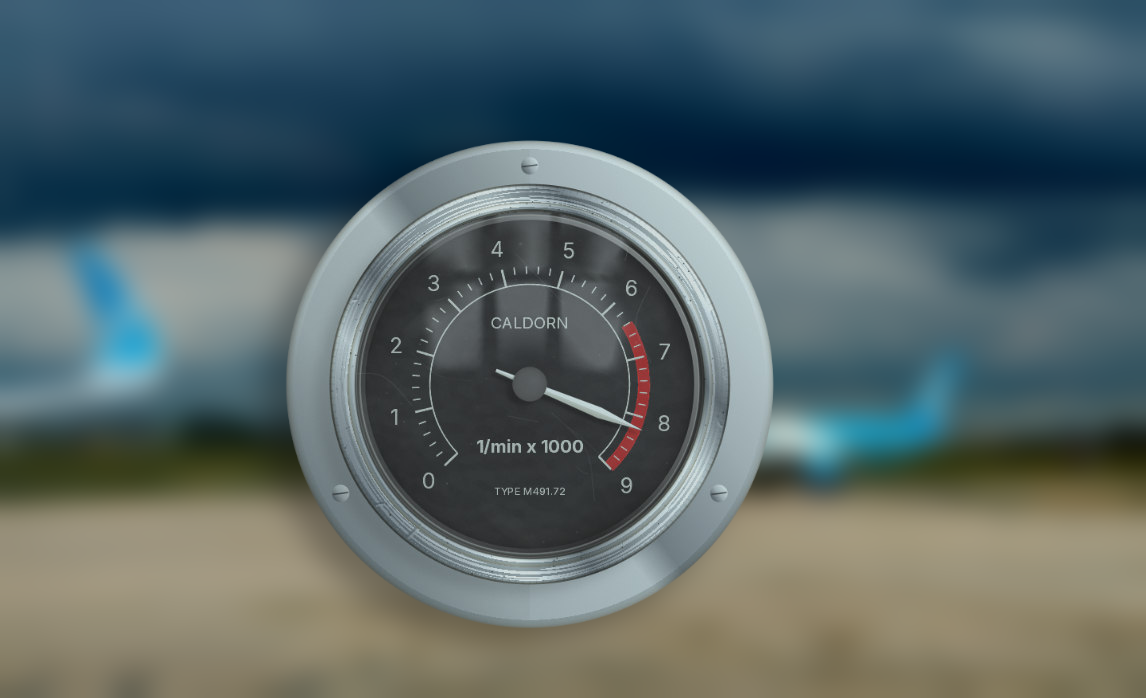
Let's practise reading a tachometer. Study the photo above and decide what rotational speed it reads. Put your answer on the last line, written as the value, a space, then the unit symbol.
8200 rpm
